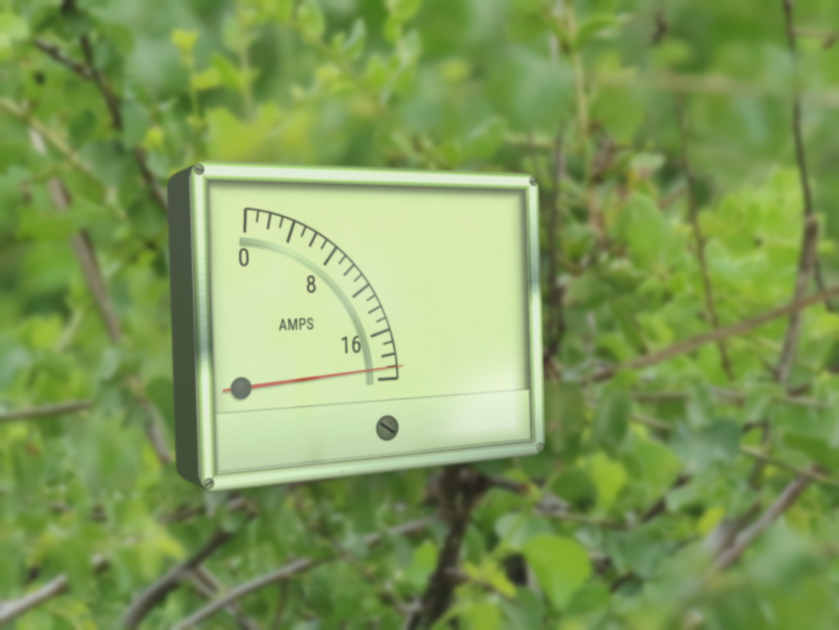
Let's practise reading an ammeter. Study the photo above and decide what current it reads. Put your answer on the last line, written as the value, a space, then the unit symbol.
19 A
